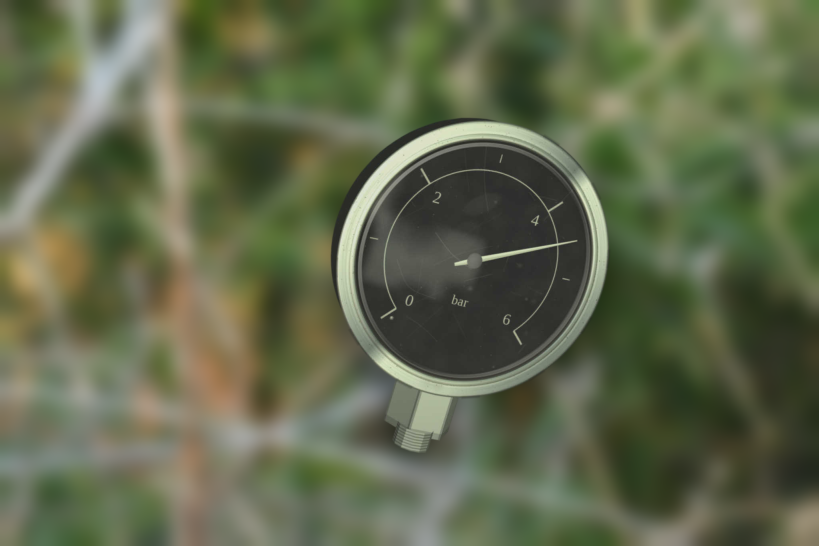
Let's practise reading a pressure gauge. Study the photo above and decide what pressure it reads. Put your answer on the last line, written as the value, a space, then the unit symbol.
4.5 bar
